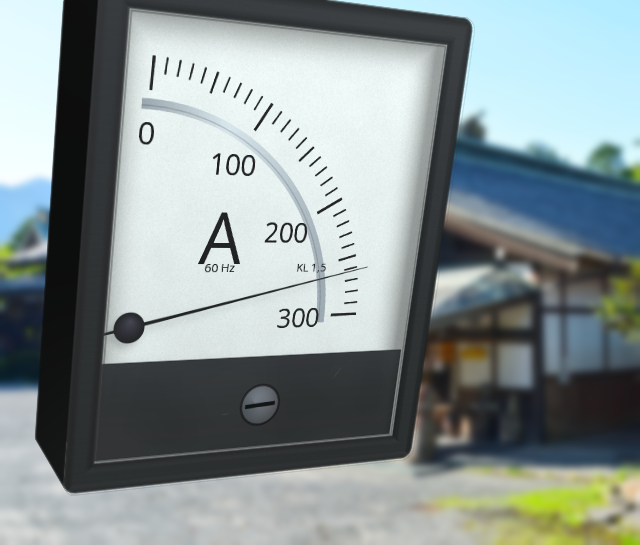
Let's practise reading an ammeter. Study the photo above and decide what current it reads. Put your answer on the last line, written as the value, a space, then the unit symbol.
260 A
